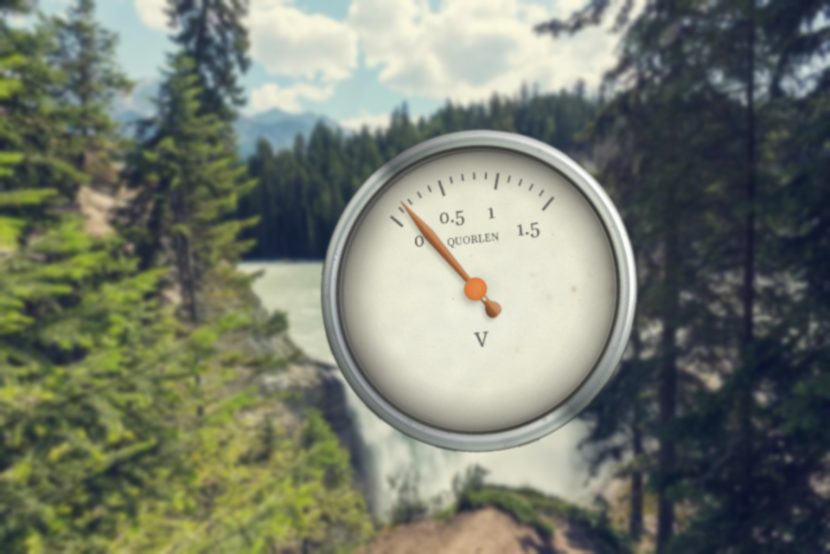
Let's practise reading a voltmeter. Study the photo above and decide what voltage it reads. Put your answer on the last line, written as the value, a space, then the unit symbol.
0.15 V
